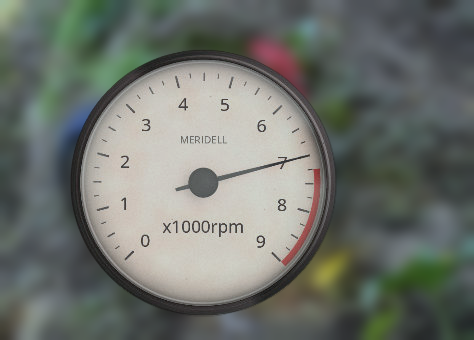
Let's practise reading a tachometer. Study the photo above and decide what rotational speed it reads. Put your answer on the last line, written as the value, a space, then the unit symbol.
7000 rpm
